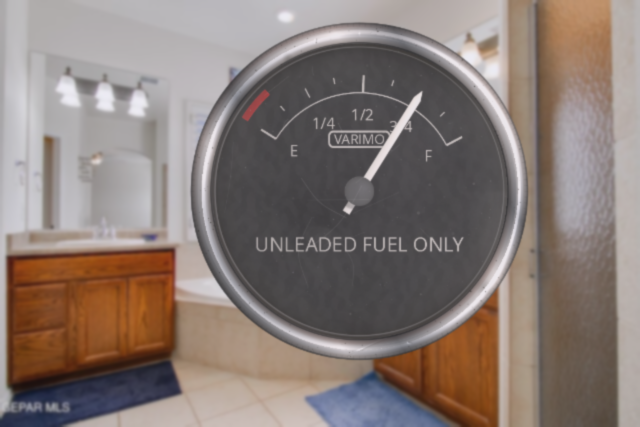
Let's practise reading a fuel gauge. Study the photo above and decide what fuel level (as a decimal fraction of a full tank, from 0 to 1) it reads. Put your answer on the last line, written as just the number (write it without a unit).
0.75
